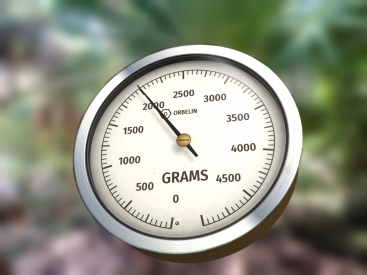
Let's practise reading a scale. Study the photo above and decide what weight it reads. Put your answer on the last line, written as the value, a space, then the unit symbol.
2000 g
